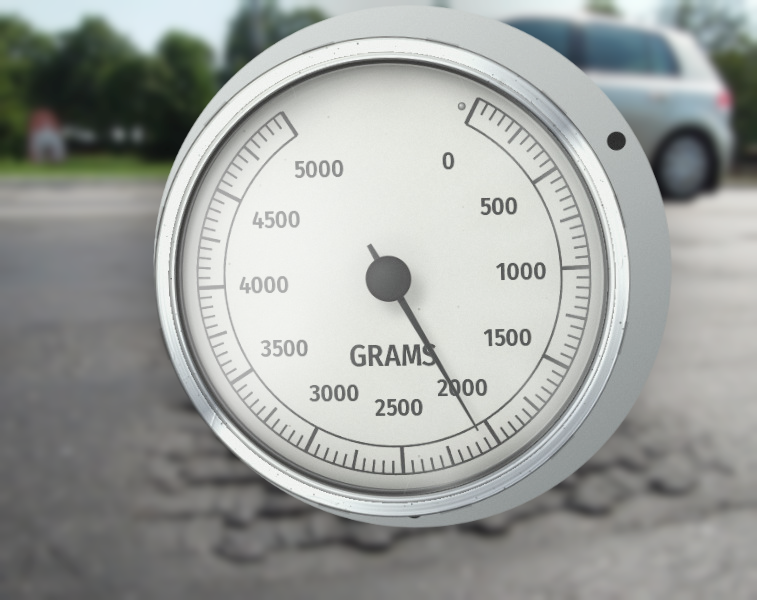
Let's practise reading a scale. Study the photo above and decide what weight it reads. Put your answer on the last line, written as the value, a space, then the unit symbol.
2050 g
